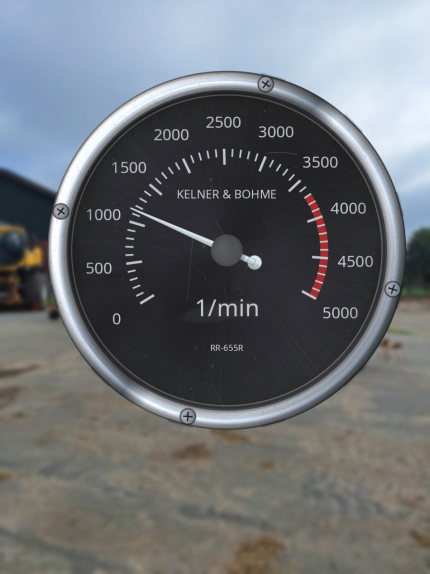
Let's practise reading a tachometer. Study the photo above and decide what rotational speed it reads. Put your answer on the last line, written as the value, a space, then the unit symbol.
1150 rpm
